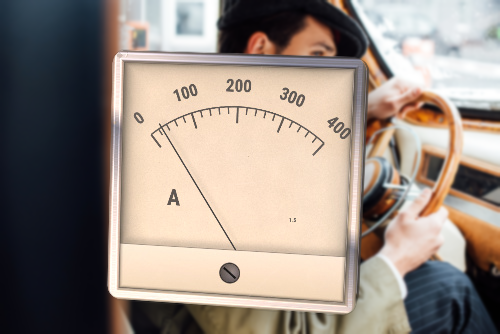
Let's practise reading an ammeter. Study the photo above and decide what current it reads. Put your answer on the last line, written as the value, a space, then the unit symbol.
30 A
